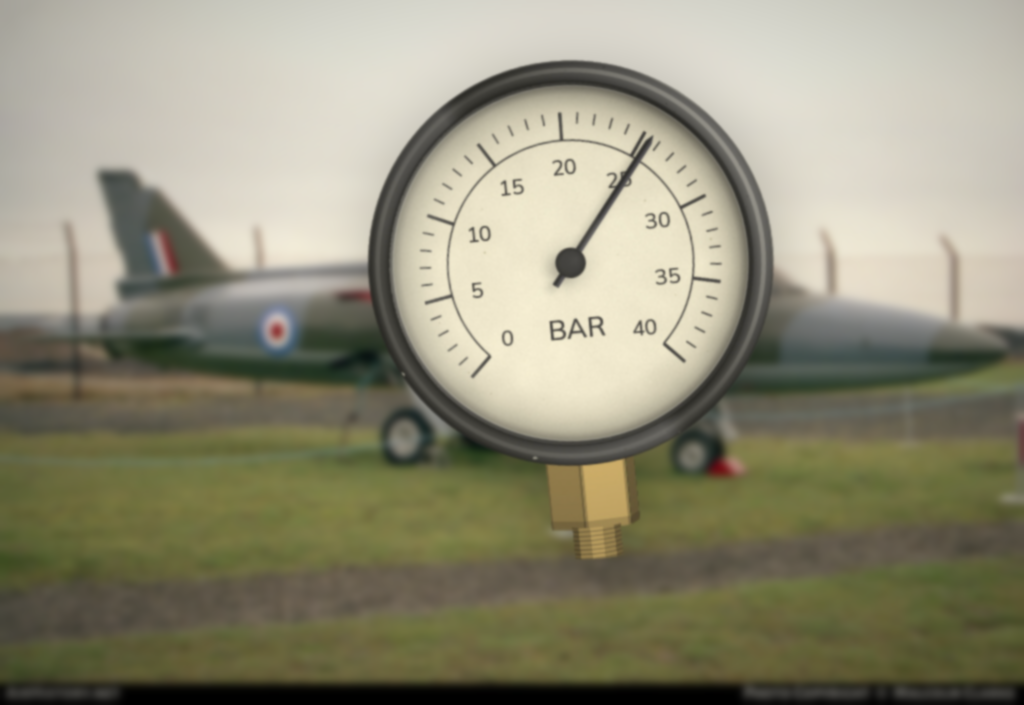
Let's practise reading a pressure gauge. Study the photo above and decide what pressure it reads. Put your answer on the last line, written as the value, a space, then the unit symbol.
25.5 bar
